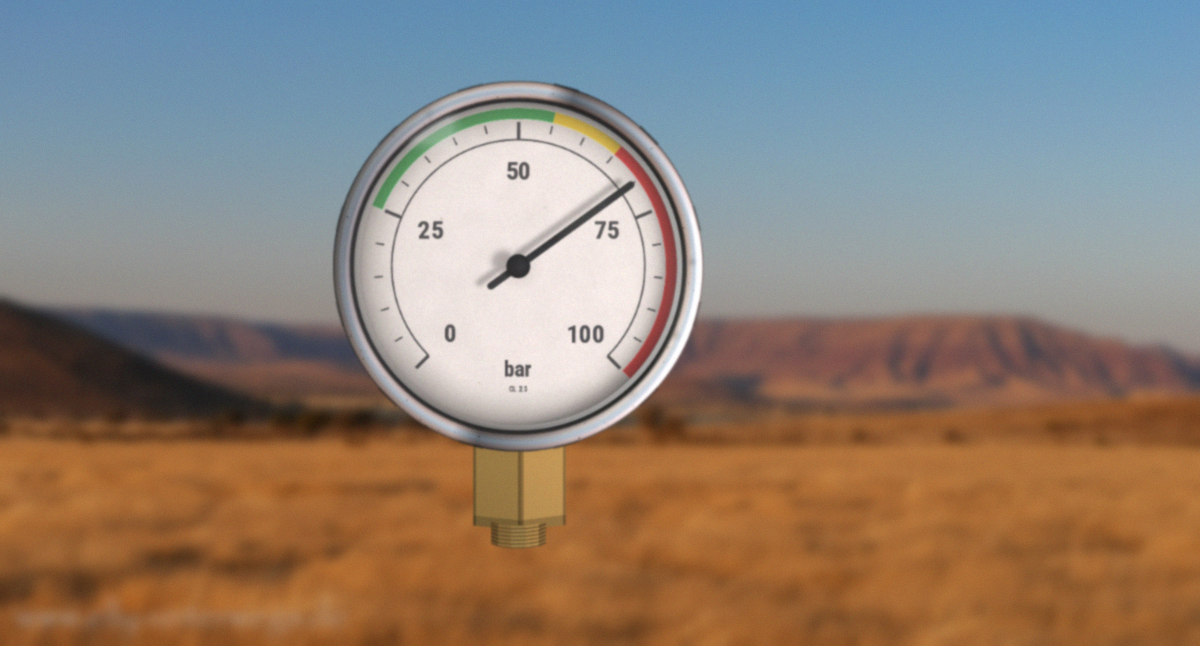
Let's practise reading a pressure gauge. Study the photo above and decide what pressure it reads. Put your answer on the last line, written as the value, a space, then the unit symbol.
70 bar
